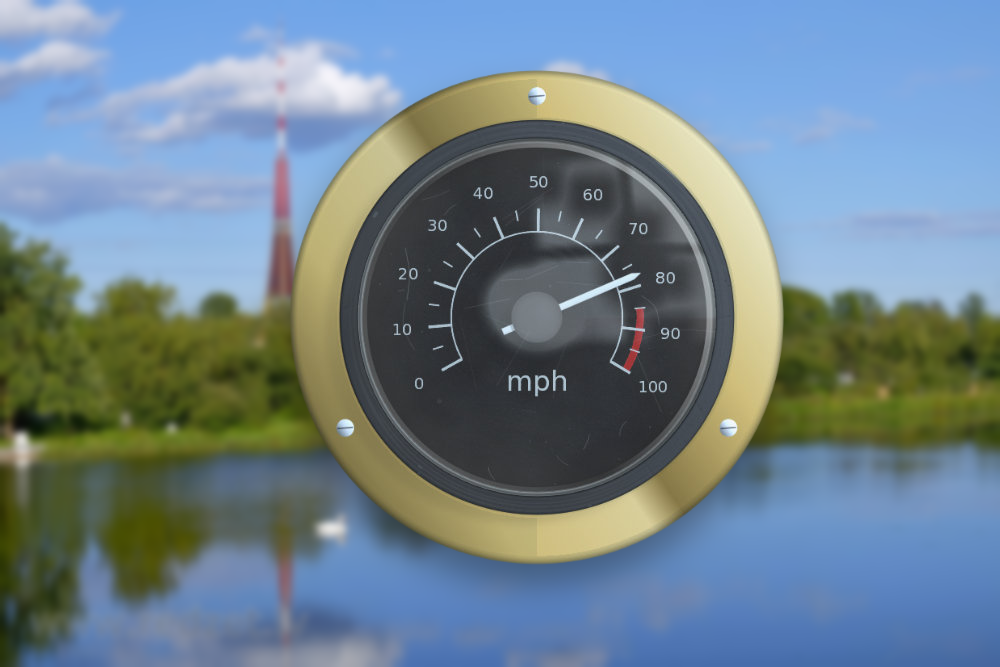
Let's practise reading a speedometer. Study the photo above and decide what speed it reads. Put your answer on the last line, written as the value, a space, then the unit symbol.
77.5 mph
